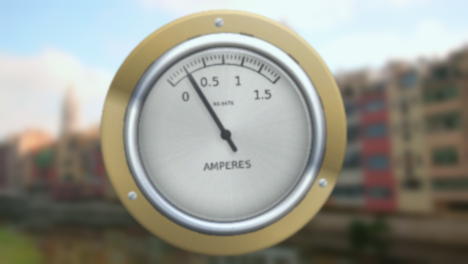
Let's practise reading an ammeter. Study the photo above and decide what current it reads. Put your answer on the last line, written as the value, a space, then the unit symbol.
0.25 A
